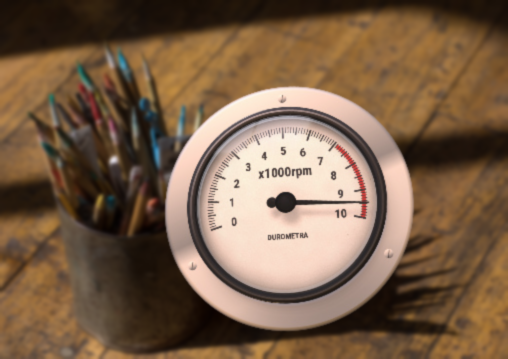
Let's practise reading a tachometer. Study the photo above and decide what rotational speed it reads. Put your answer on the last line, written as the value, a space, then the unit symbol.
9500 rpm
